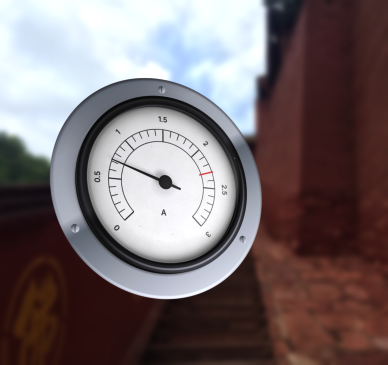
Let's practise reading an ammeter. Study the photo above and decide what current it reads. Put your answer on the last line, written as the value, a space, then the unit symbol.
0.7 A
